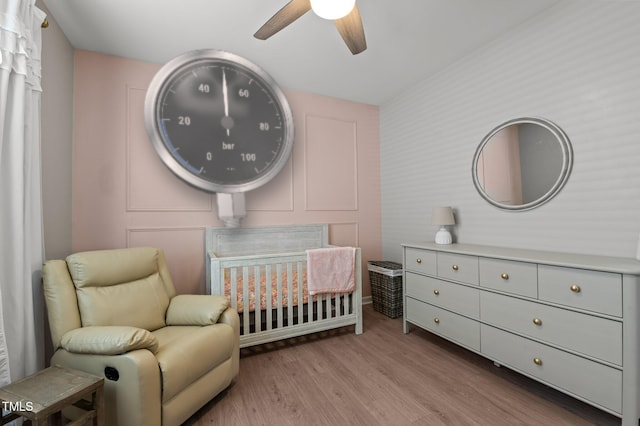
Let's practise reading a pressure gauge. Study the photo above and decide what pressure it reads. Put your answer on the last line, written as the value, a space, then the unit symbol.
50 bar
